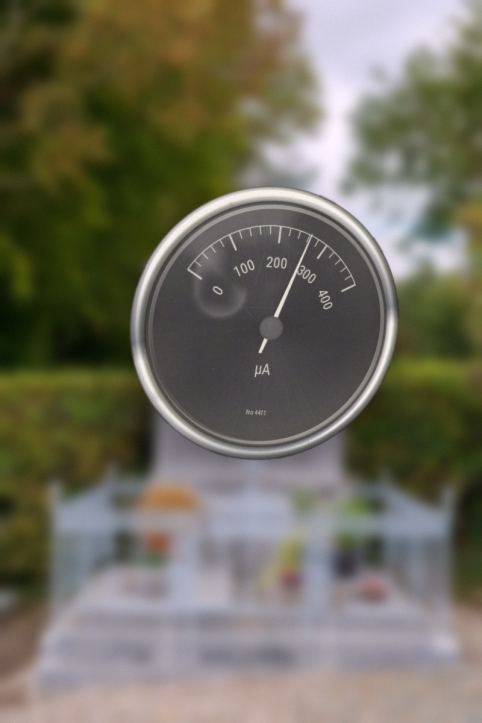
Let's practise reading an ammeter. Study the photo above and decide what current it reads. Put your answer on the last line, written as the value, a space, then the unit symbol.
260 µA
